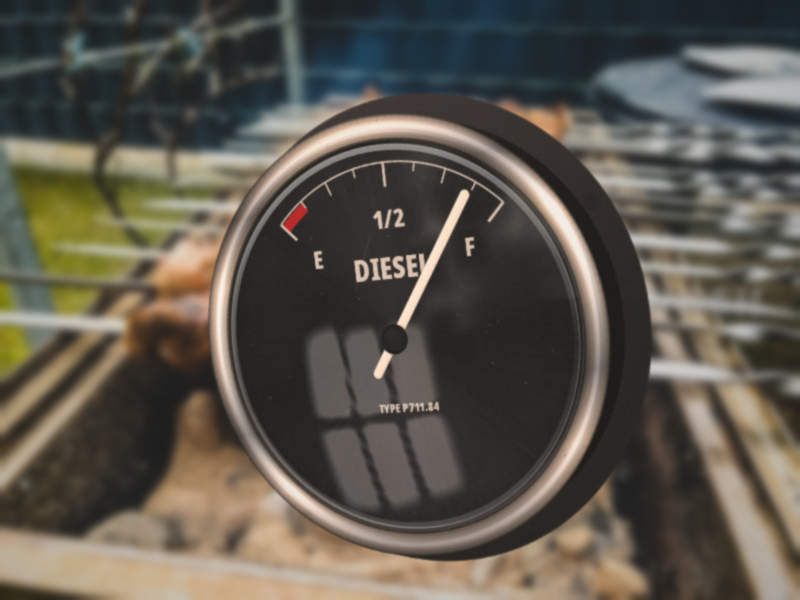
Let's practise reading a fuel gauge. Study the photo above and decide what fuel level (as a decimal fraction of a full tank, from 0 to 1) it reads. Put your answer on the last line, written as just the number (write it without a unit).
0.875
